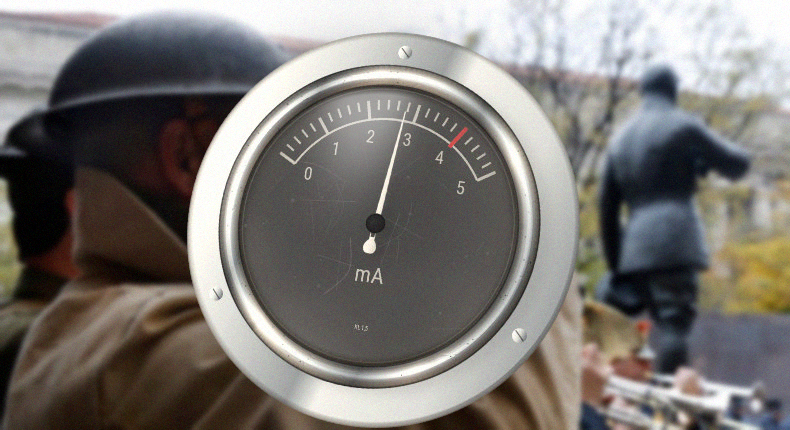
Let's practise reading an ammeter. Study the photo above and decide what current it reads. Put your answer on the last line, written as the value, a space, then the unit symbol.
2.8 mA
